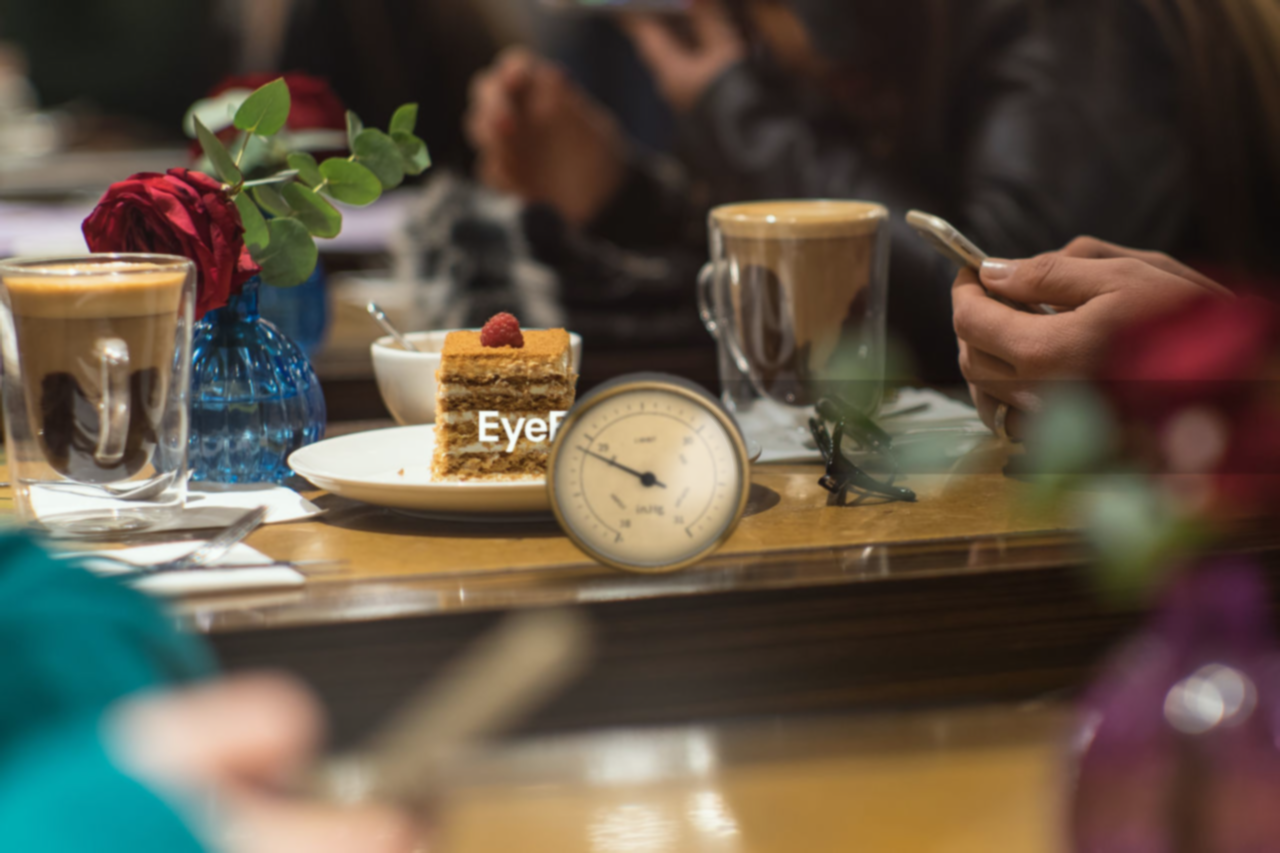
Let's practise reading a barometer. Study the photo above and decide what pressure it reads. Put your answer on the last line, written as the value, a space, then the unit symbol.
28.9 inHg
